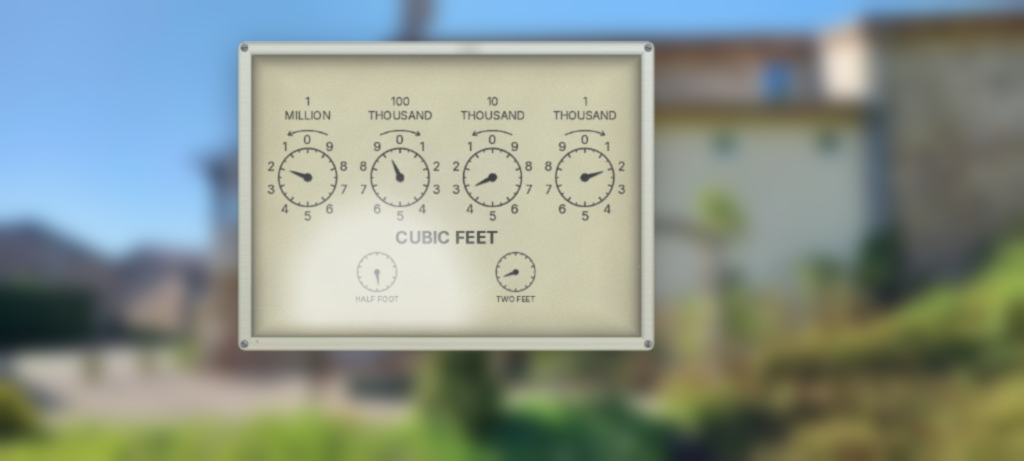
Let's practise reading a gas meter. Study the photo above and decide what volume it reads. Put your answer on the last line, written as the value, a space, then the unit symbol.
193200 ft³
